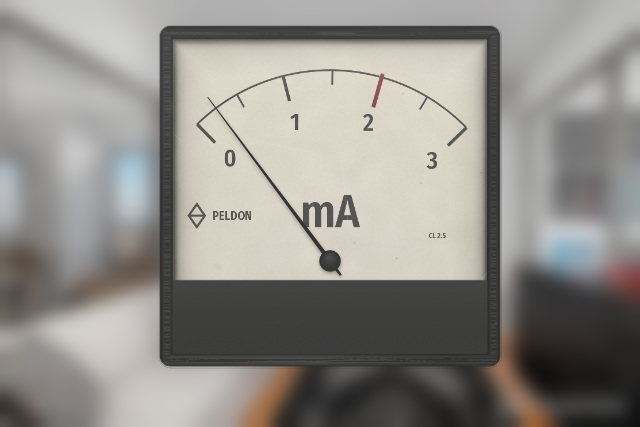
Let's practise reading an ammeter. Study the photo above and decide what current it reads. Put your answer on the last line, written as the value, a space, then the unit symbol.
0.25 mA
